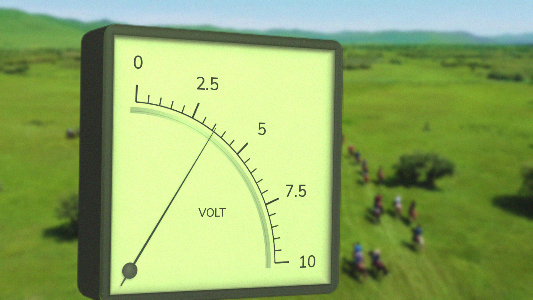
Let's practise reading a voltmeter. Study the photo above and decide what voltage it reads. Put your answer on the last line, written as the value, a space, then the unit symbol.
3.5 V
